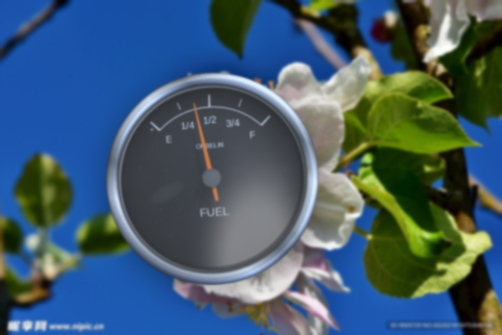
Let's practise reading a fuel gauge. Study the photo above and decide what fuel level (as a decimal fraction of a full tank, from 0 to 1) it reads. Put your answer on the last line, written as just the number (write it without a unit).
0.375
